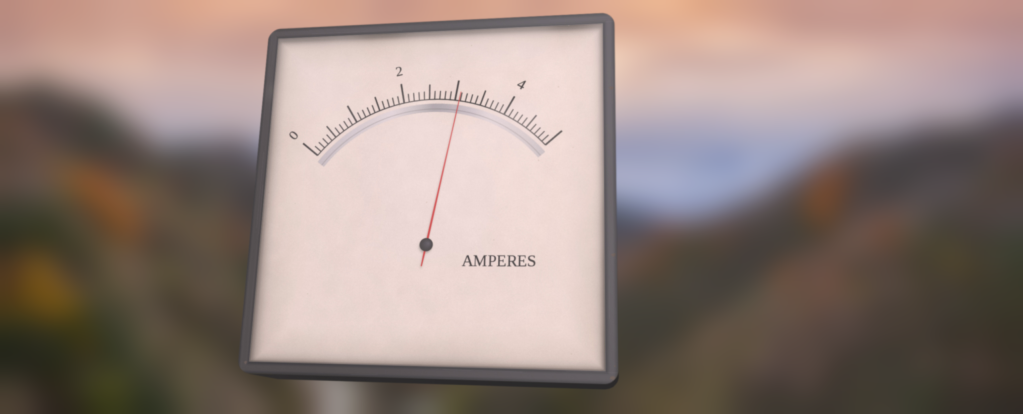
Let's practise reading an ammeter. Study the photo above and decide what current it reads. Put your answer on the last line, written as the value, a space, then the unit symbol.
3.1 A
